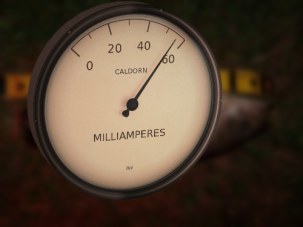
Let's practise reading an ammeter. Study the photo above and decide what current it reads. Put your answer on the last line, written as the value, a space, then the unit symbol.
55 mA
